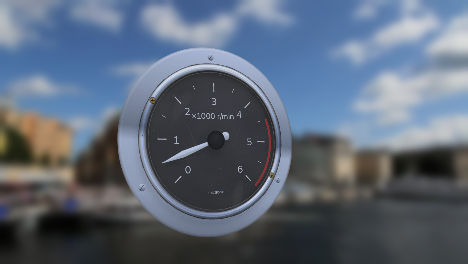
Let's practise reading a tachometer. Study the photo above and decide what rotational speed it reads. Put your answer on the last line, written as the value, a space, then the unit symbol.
500 rpm
